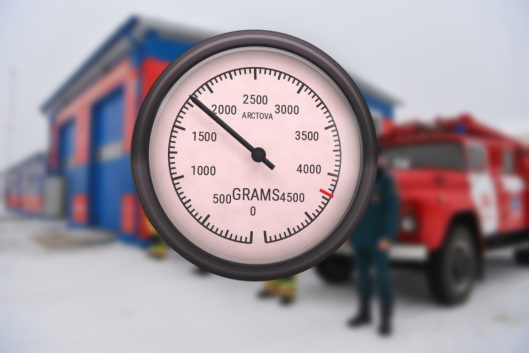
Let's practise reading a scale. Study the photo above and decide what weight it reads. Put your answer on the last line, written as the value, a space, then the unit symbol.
1800 g
